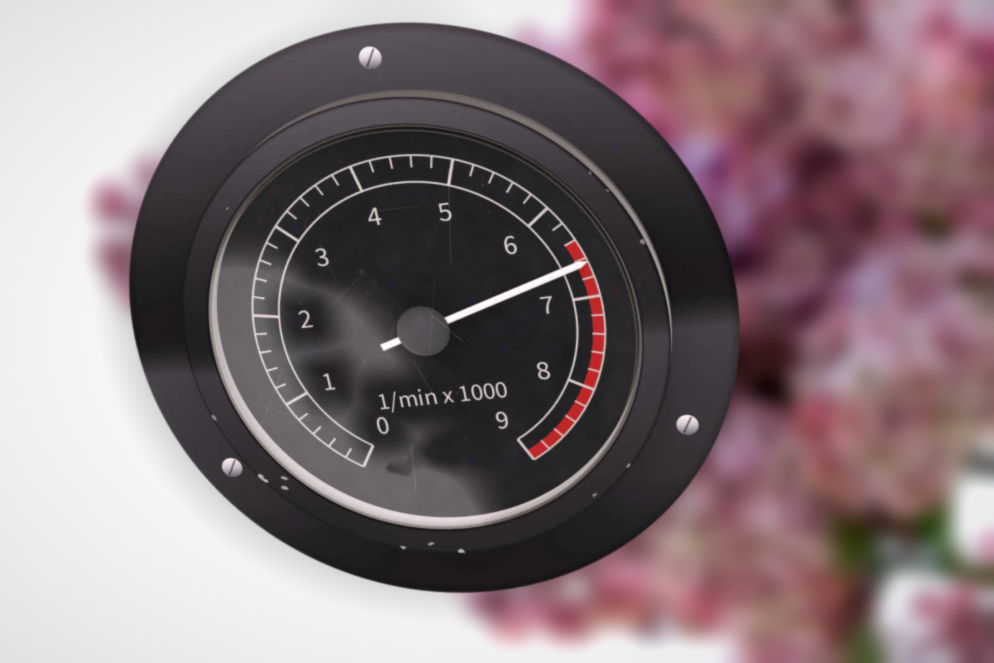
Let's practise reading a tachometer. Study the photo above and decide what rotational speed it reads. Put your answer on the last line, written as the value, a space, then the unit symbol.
6600 rpm
